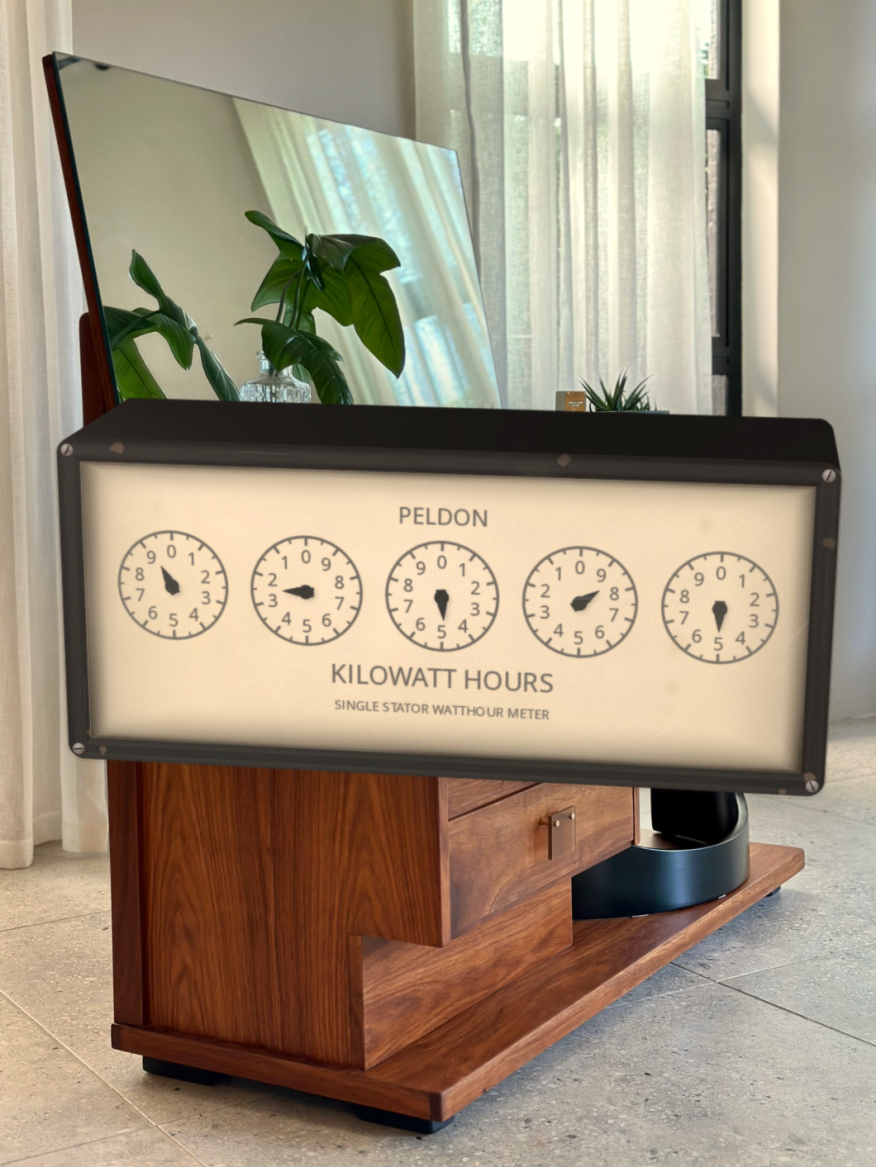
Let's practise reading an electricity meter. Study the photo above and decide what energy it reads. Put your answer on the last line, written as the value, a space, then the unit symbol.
92485 kWh
